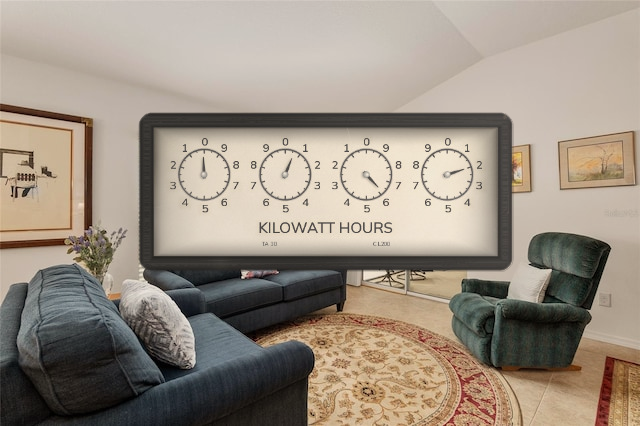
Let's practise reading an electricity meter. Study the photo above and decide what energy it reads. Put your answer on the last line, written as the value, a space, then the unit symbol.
62 kWh
